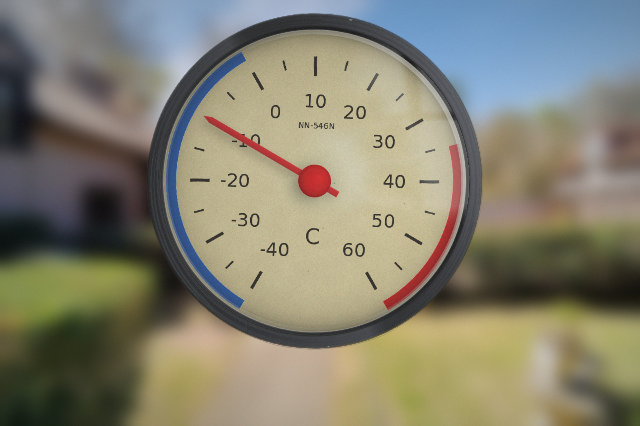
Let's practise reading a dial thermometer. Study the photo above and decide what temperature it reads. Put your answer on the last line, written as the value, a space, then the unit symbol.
-10 °C
